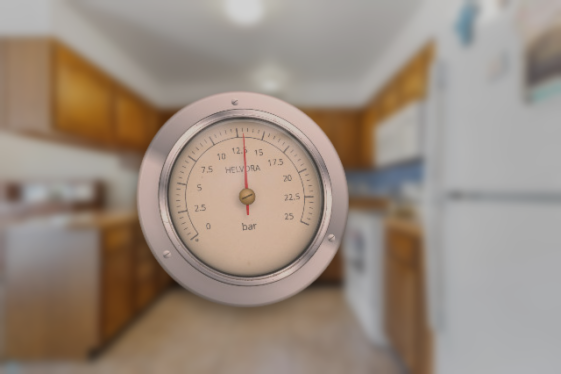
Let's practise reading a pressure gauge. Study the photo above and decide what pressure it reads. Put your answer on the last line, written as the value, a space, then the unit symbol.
13 bar
